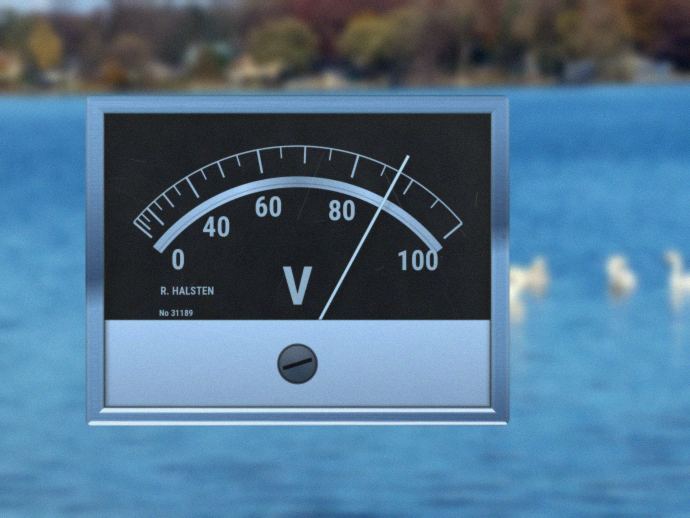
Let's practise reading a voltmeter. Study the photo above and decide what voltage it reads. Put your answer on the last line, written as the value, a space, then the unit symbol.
87.5 V
